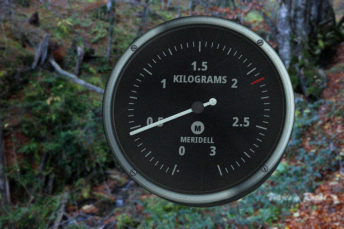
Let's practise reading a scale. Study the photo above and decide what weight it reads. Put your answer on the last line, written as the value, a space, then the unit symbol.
0.45 kg
